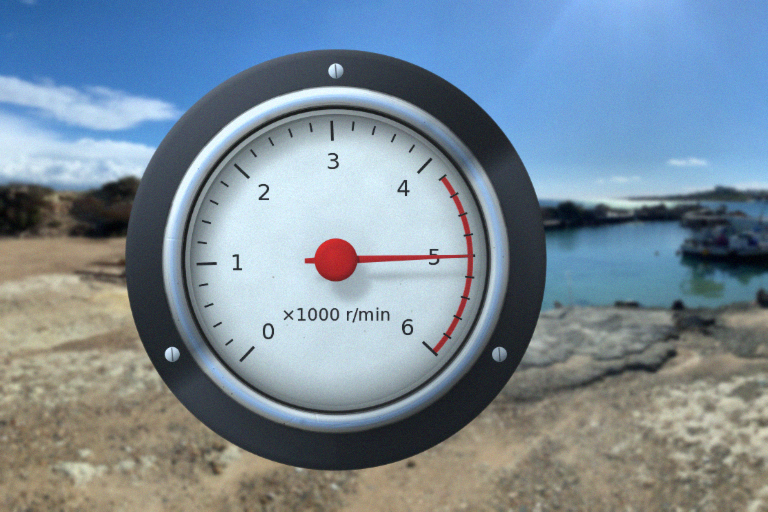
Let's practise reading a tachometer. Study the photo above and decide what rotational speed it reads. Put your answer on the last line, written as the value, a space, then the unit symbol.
5000 rpm
